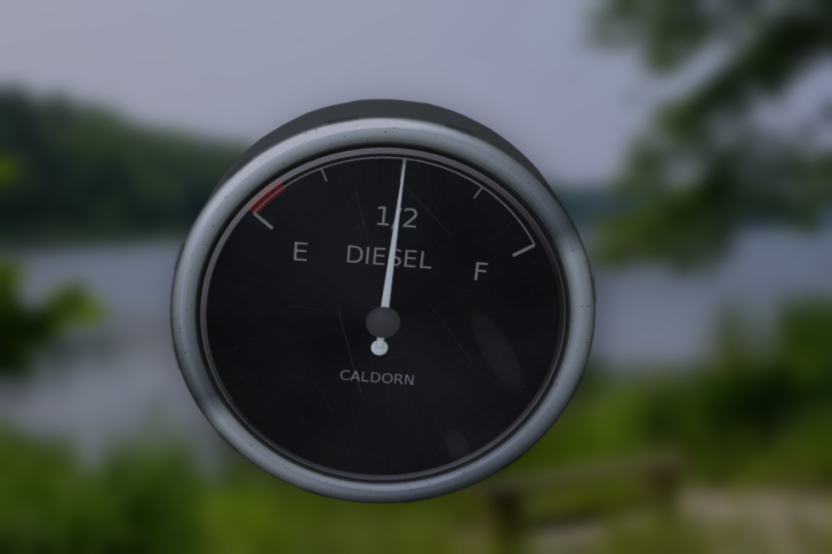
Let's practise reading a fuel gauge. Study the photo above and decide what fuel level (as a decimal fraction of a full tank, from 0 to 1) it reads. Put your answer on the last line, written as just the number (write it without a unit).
0.5
